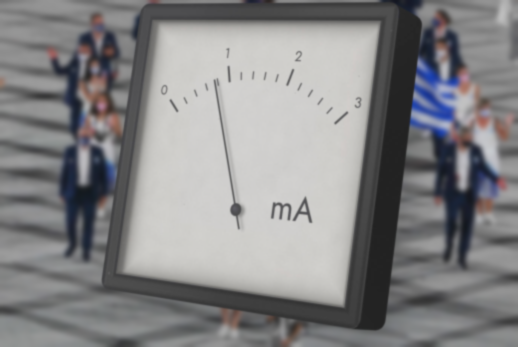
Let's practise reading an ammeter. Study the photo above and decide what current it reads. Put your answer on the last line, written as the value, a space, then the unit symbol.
0.8 mA
